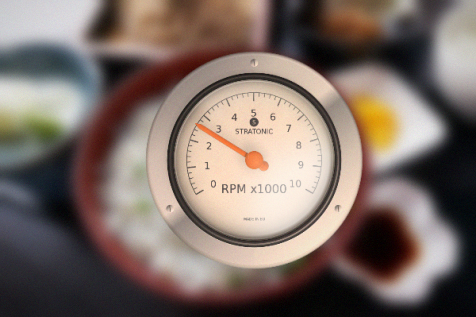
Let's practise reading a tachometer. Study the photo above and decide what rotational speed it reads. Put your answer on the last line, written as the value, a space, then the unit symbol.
2600 rpm
